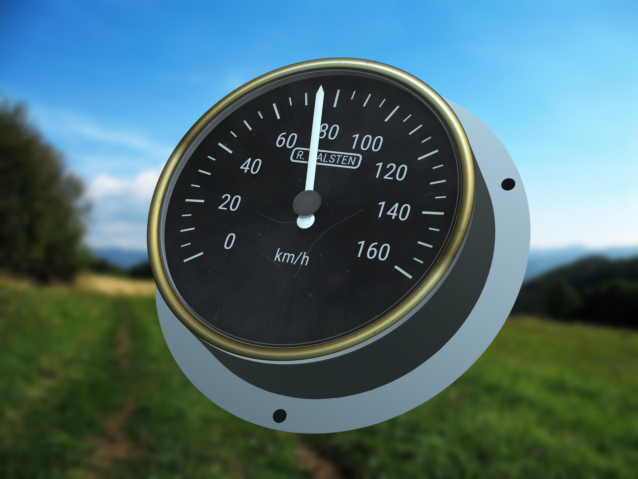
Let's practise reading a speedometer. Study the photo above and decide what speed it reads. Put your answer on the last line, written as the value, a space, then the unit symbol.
75 km/h
